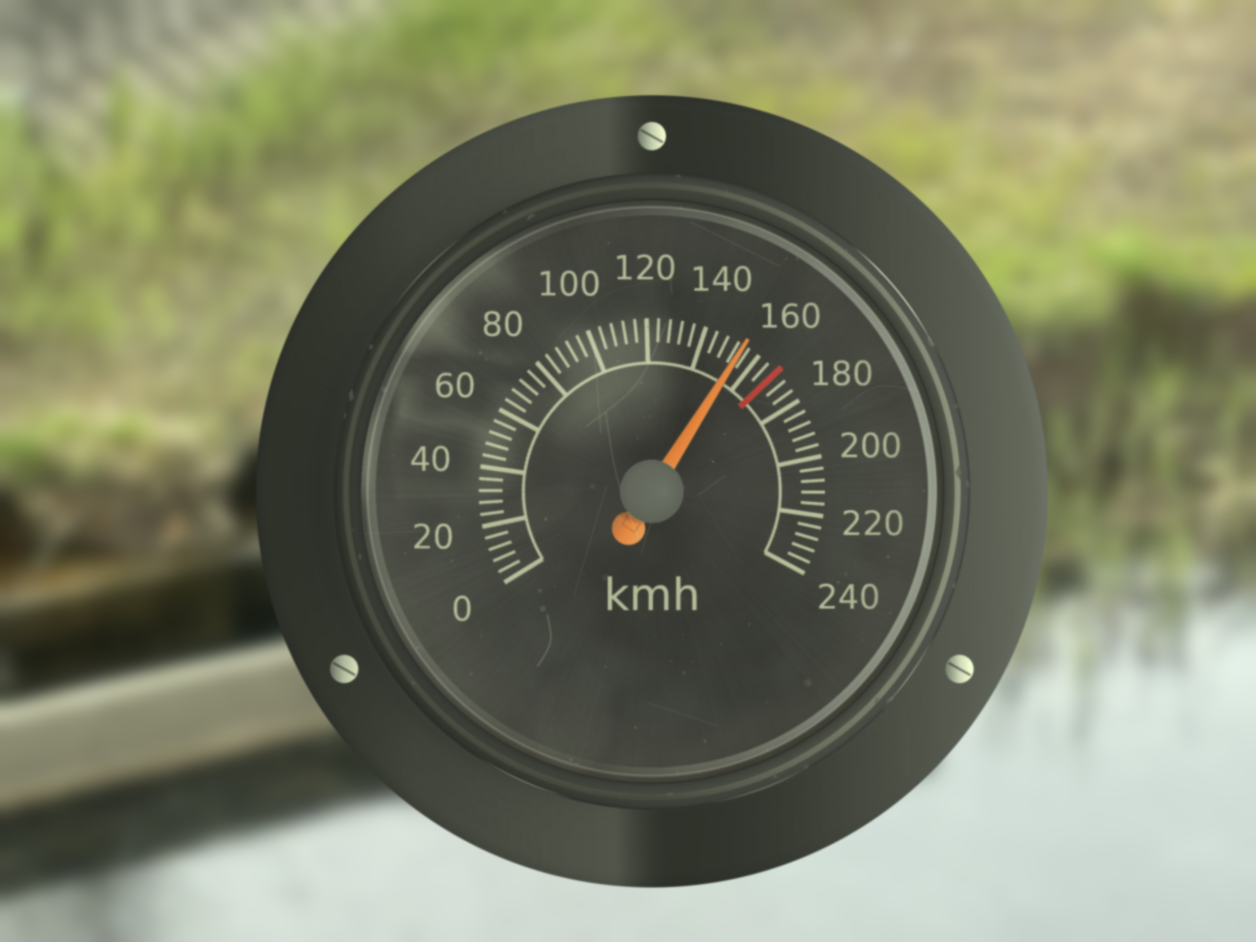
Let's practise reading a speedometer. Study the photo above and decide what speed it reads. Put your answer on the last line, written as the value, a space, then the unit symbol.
154 km/h
